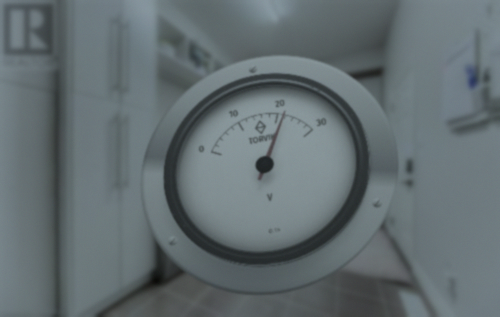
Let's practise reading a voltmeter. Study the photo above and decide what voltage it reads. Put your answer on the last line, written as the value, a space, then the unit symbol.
22 V
